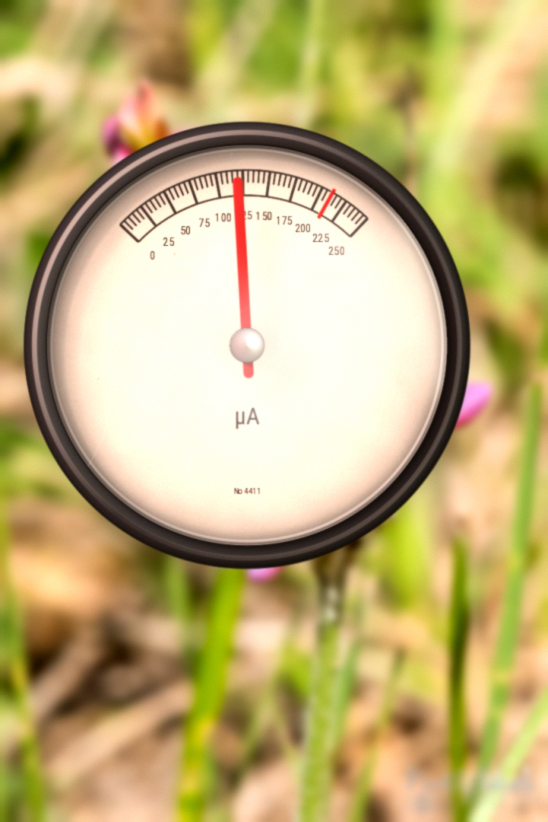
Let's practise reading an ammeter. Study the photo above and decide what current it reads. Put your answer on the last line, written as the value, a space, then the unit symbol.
120 µA
